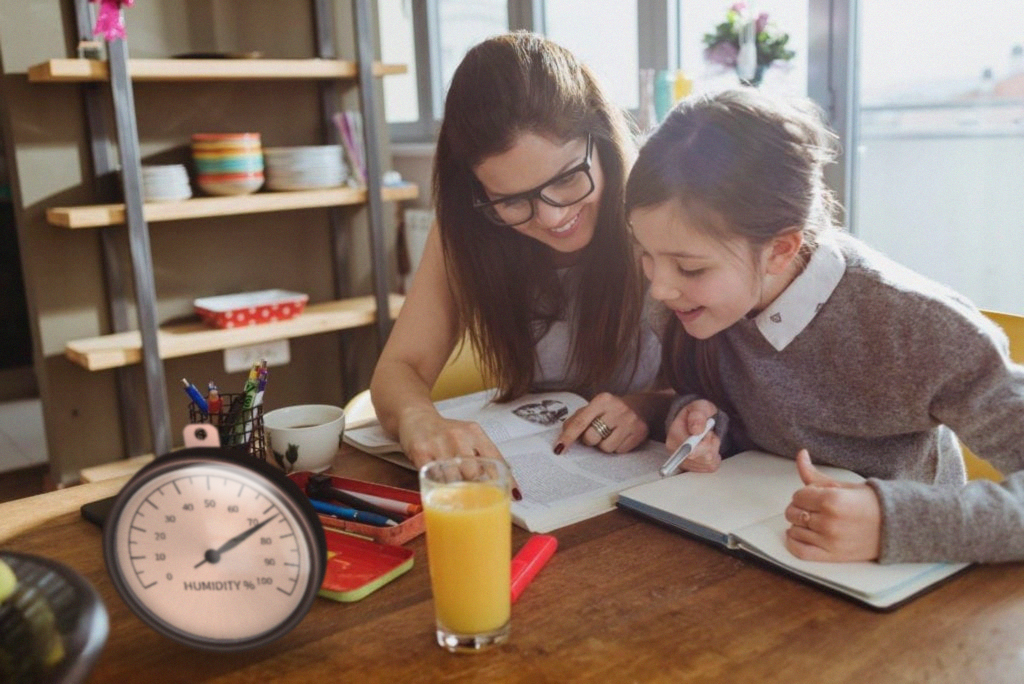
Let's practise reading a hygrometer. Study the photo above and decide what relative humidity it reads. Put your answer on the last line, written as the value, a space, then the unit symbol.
72.5 %
